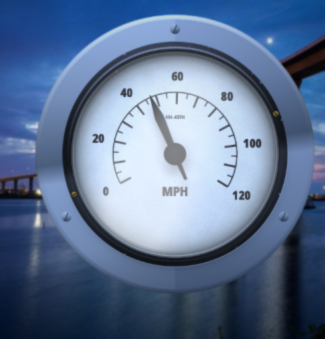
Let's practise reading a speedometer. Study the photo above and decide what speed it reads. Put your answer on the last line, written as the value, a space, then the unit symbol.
47.5 mph
